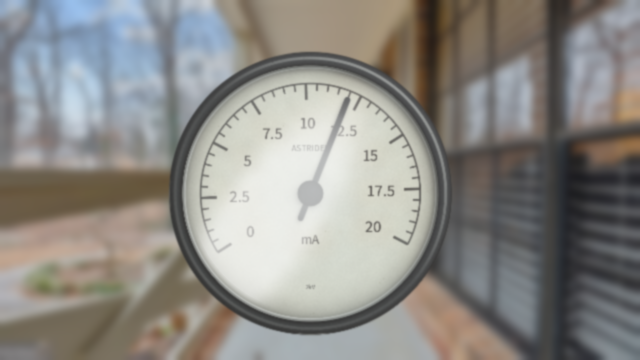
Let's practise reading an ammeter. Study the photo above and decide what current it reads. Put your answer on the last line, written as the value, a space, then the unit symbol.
12 mA
